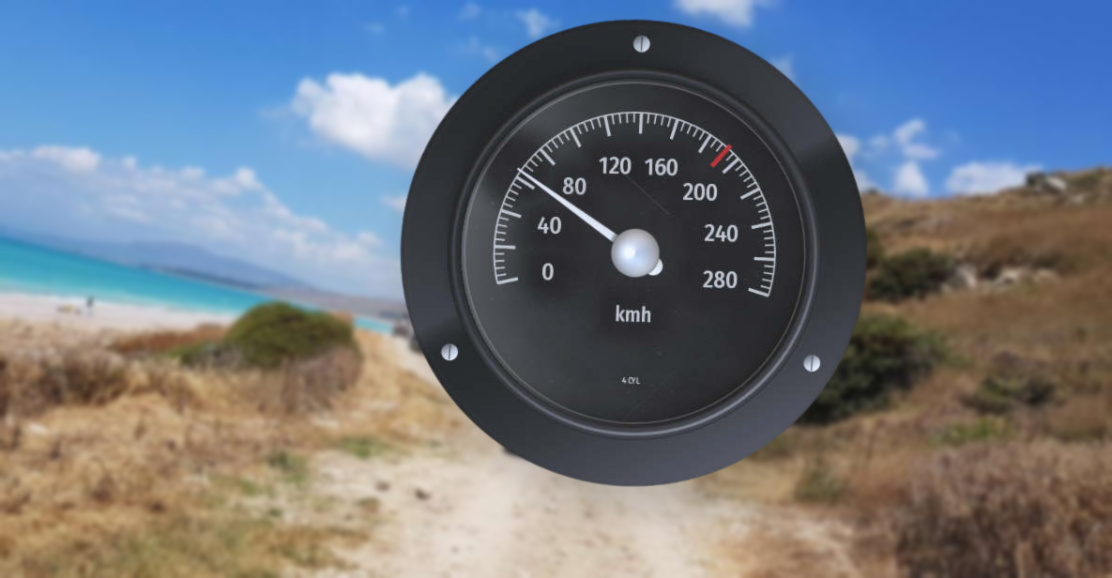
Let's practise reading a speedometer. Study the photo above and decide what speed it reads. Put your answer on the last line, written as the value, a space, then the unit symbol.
64 km/h
